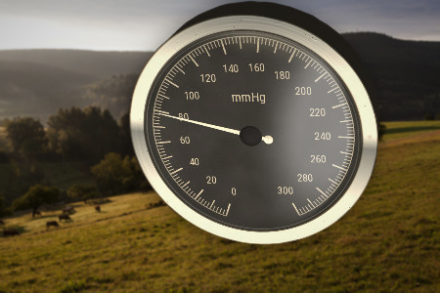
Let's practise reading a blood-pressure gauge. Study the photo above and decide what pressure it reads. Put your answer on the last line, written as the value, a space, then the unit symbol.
80 mmHg
